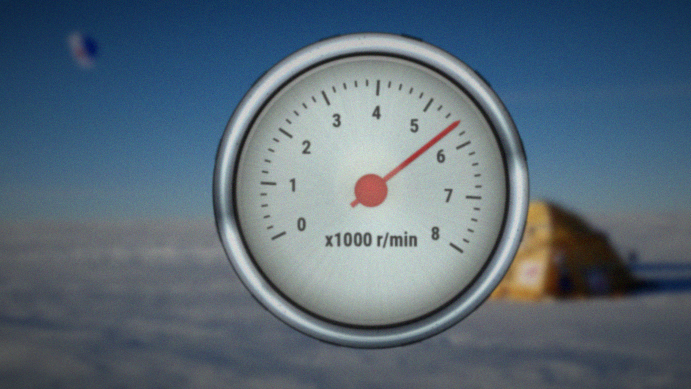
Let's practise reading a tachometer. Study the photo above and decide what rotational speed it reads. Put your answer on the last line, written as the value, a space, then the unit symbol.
5600 rpm
